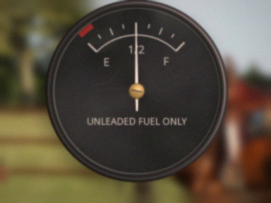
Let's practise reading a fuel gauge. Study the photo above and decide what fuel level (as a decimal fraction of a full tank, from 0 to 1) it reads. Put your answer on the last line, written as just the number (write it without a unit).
0.5
